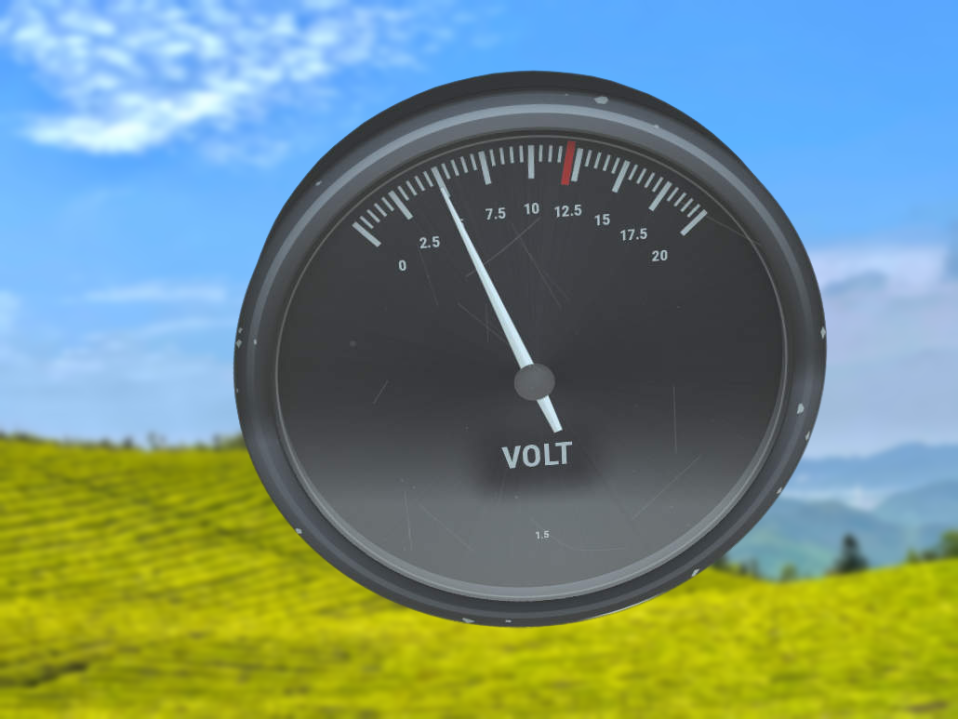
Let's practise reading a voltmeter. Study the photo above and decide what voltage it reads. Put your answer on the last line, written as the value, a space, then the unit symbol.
5 V
